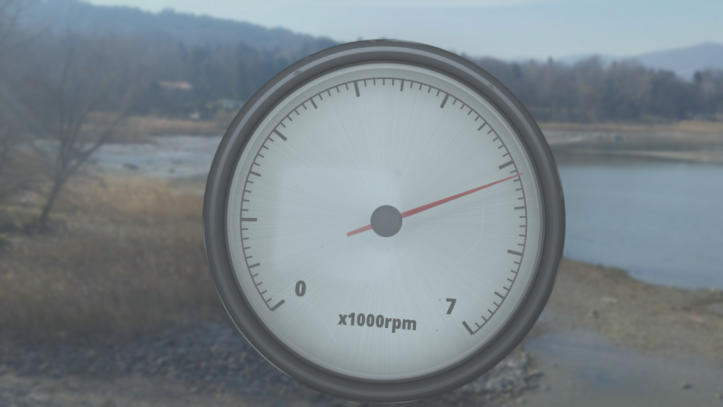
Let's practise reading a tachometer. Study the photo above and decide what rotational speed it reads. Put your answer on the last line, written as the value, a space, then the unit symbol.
5150 rpm
